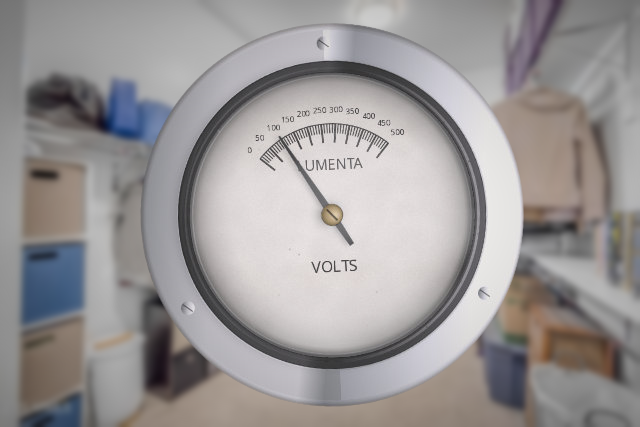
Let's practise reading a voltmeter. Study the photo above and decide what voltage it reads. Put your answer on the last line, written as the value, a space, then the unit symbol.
100 V
